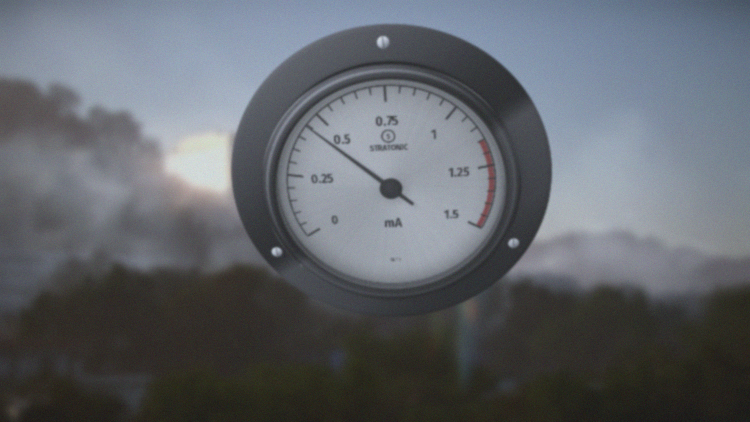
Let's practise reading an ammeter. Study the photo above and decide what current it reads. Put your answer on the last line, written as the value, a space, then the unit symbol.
0.45 mA
